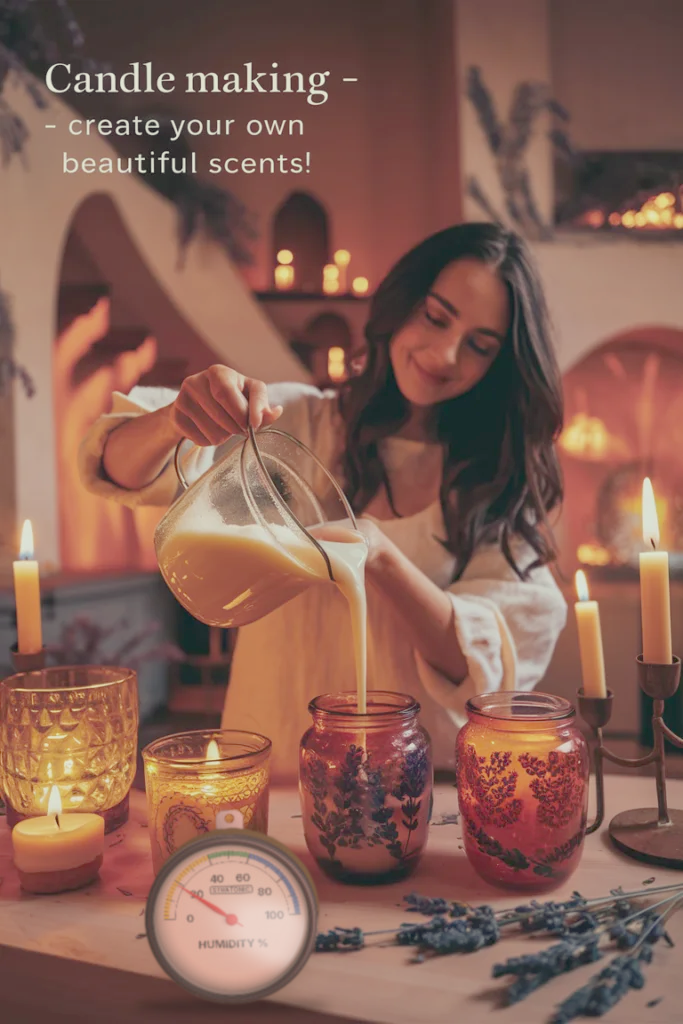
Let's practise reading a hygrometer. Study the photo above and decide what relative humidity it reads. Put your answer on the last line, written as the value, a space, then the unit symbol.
20 %
